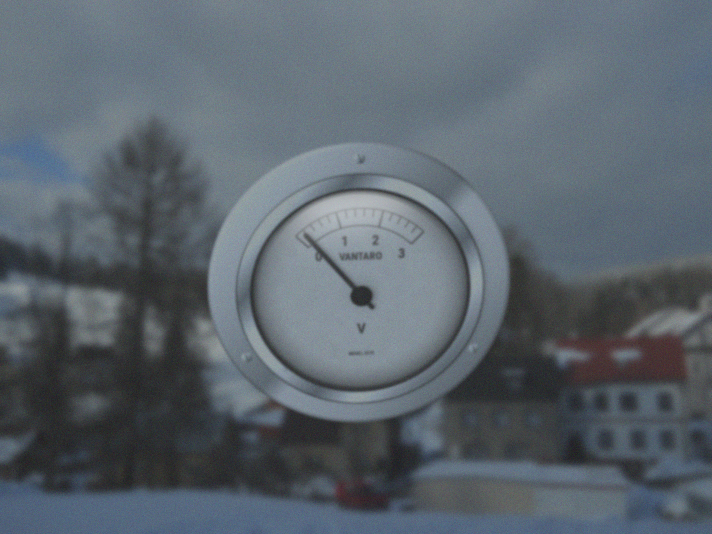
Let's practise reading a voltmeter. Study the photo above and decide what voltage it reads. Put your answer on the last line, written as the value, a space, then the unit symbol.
0.2 V
